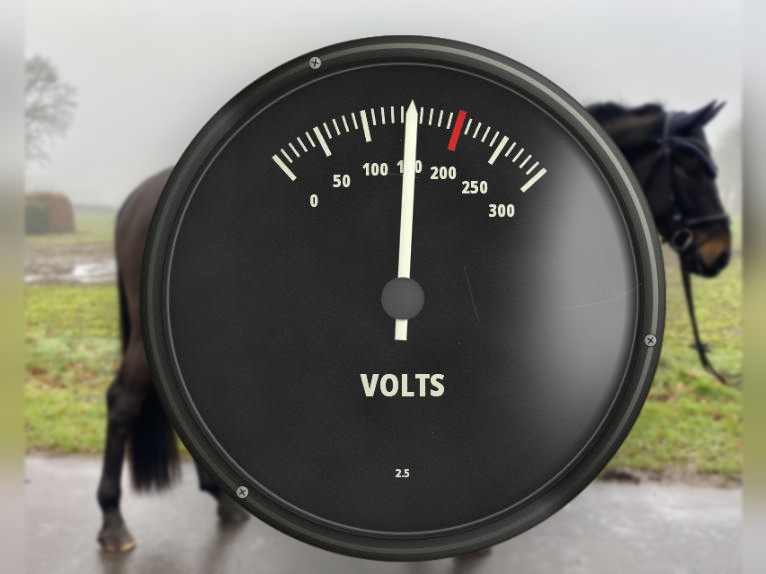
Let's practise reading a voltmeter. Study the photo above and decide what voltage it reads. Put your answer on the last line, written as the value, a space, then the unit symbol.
150 V
